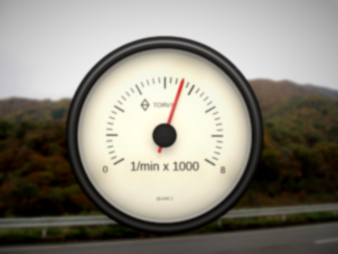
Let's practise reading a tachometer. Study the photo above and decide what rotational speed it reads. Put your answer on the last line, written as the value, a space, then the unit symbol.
4600 rpm
